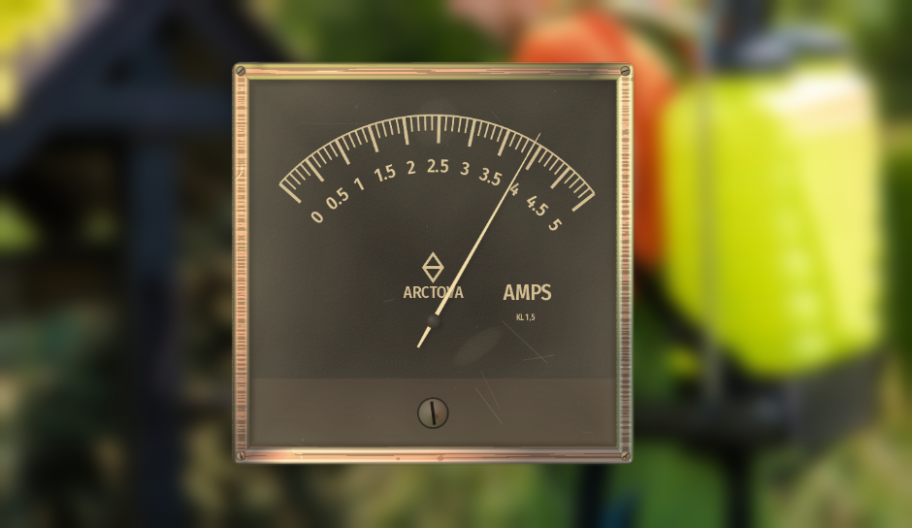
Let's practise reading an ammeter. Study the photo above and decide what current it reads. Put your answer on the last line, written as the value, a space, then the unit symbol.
3.9 A
